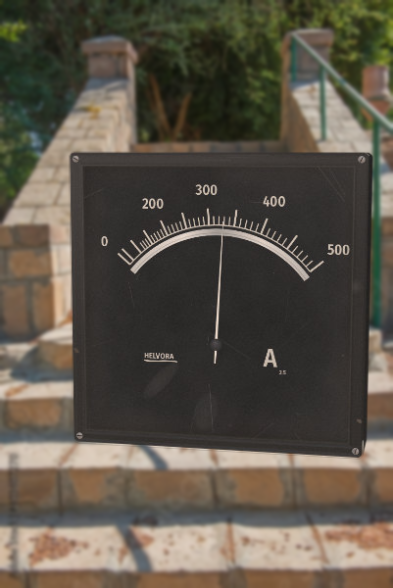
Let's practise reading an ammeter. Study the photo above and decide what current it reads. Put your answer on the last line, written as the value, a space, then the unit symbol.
330 A
